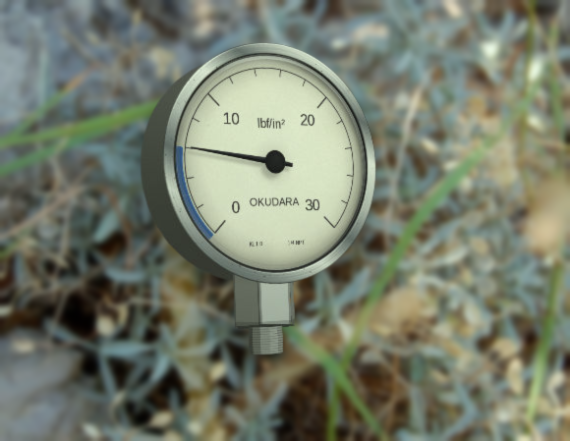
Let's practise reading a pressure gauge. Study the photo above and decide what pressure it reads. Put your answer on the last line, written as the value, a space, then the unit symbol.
6 psi
